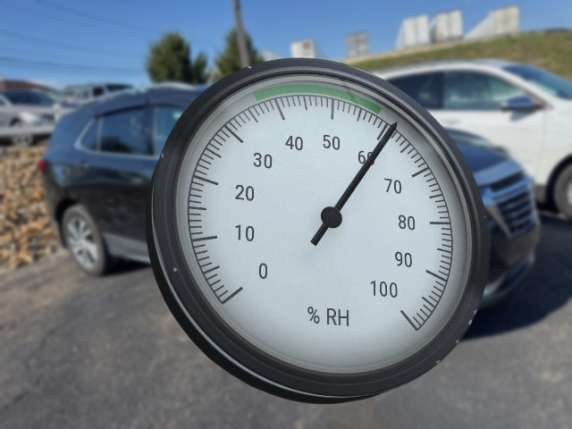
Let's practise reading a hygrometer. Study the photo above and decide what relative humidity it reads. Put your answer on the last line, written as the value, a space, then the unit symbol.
61 %
